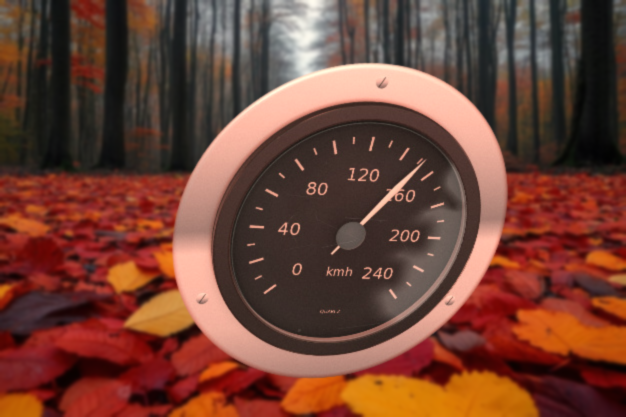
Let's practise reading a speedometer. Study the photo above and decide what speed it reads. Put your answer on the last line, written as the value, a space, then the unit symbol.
150 km/h
